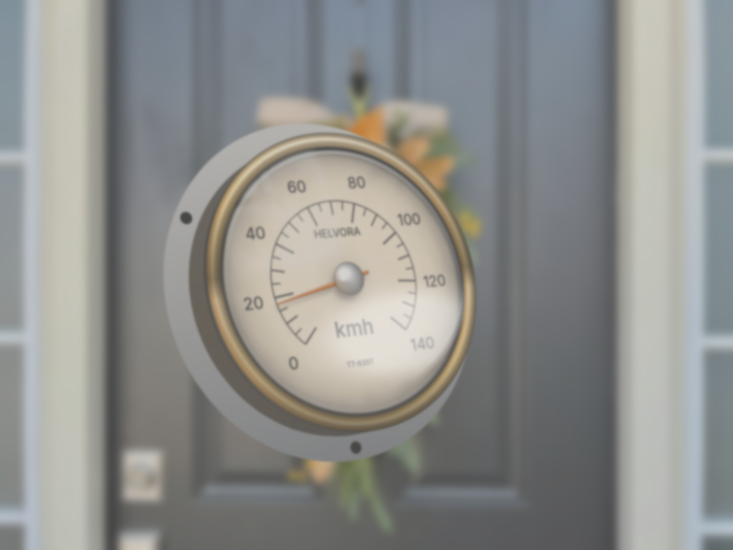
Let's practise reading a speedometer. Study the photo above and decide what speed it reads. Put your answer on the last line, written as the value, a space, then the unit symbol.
17.5 km/h
